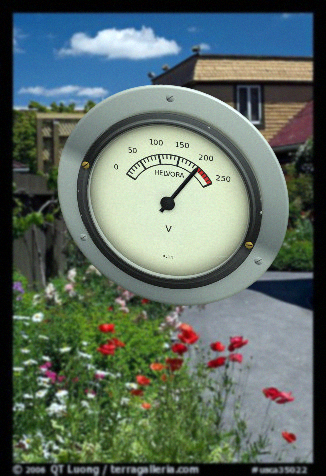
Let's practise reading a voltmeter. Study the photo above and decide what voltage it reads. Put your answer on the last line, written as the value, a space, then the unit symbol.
200 V
